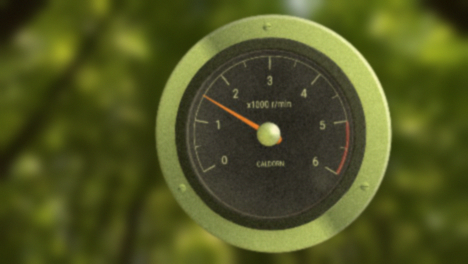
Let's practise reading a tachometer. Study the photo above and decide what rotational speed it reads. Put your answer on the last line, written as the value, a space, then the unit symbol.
1500 rpm
